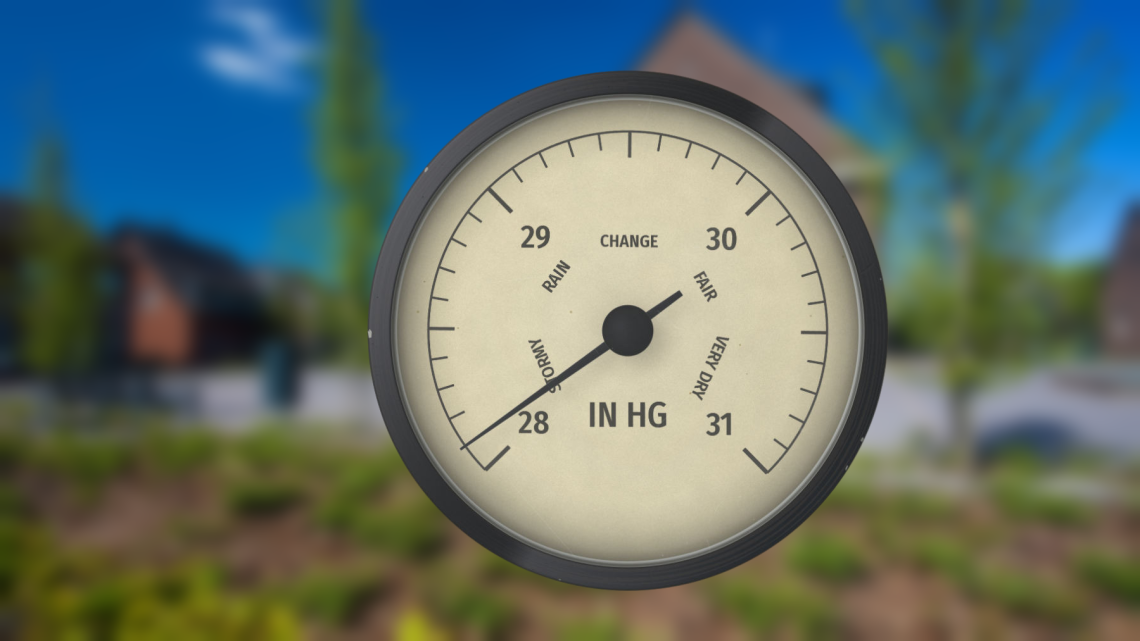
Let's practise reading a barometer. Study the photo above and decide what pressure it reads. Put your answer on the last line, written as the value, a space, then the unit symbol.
28.1 inHg
